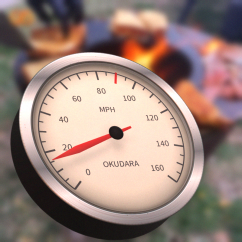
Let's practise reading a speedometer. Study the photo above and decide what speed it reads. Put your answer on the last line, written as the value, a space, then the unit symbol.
15 mph
